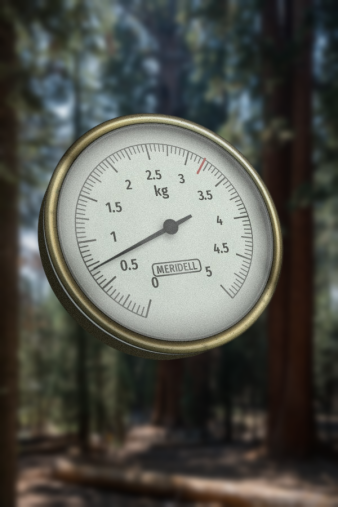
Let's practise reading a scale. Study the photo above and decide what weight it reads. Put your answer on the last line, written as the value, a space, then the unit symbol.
0.7 kg
